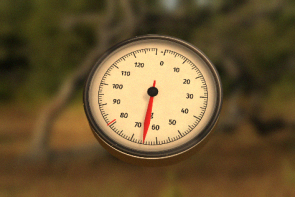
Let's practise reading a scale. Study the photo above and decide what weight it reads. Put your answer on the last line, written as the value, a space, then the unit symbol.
65 kg
